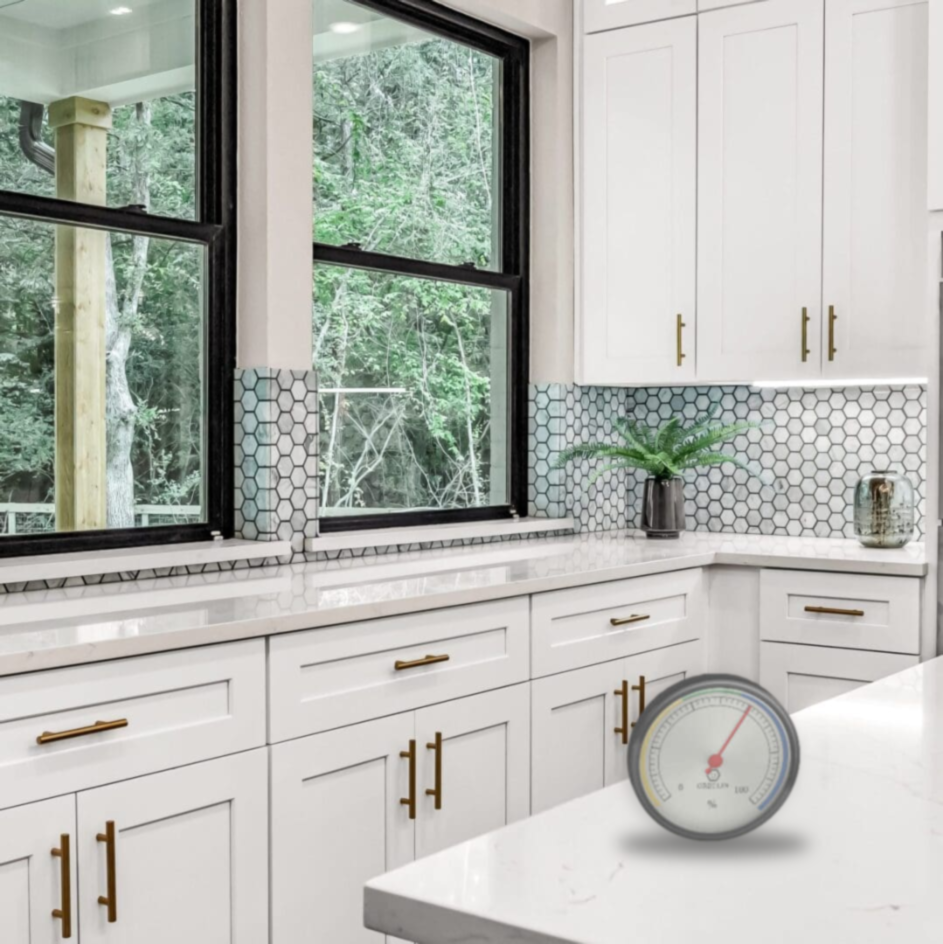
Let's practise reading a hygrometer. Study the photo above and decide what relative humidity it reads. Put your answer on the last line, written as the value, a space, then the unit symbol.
60 %
